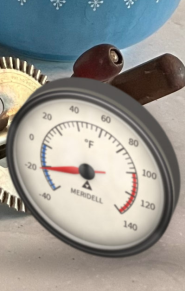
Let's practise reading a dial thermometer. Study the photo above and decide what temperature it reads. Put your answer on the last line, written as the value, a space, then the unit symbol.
-20 °F
